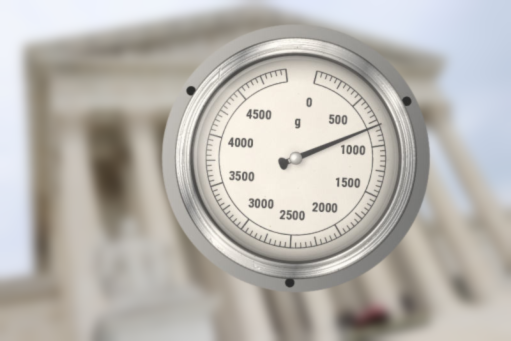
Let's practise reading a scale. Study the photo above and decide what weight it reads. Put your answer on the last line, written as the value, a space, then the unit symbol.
800 g
